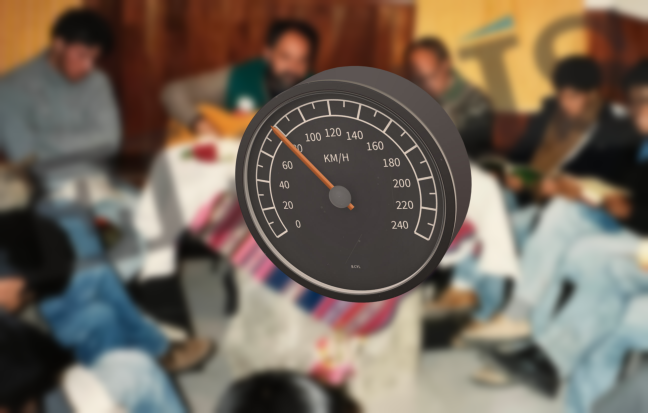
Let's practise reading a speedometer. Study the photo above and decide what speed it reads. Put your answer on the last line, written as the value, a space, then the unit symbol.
80 km/h
